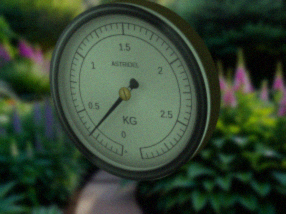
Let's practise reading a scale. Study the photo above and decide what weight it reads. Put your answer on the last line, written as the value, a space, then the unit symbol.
0.3 kg
